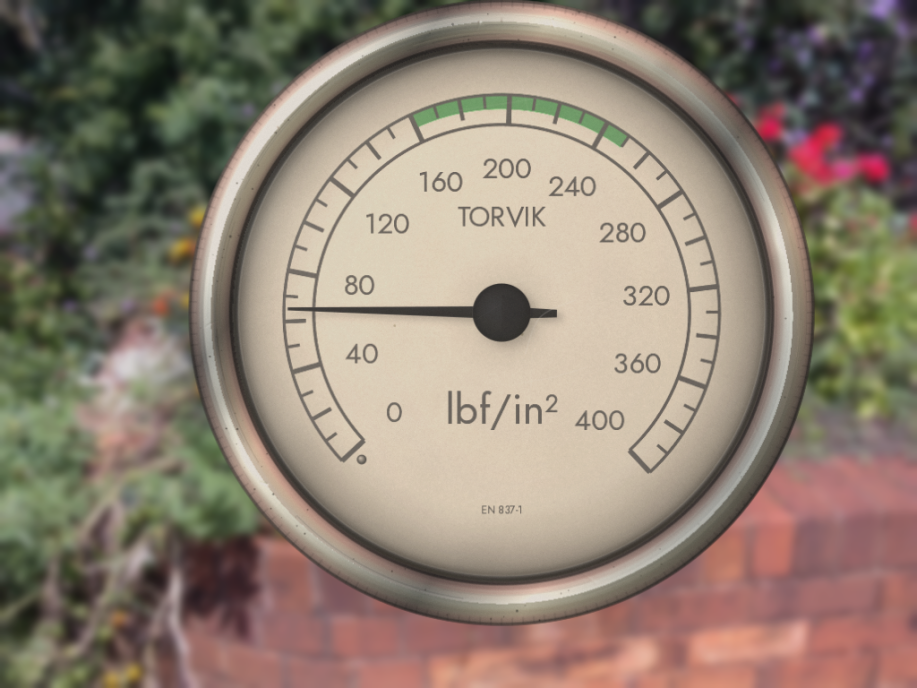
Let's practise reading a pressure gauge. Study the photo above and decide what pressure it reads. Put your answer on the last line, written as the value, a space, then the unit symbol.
65 psi
